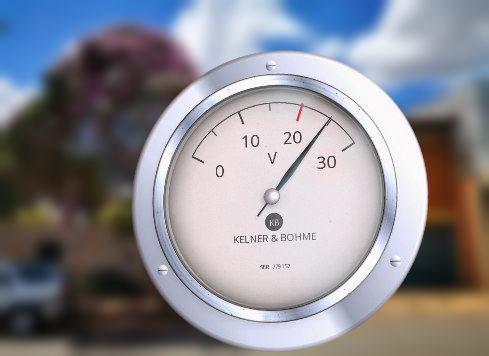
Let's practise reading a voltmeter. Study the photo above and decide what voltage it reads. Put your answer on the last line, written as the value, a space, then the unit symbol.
25 V
